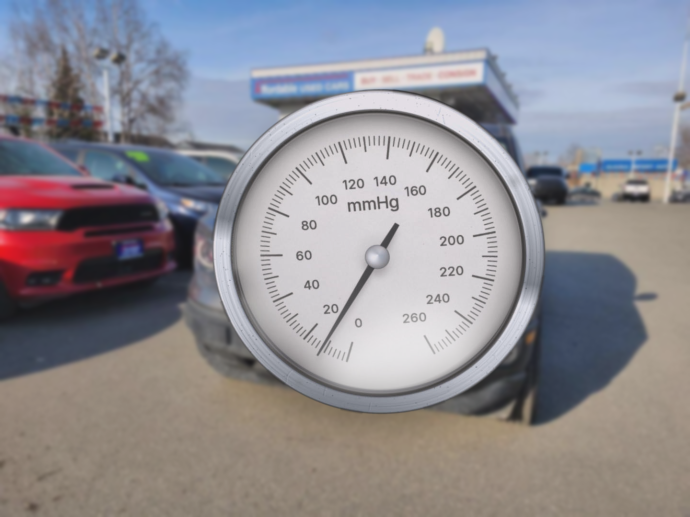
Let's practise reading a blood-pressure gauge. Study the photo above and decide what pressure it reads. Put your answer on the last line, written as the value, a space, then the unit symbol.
12 mmHg
